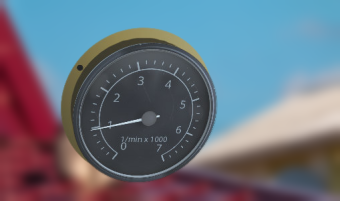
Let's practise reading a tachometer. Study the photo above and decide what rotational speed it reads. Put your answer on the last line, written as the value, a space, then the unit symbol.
1000 rpm
